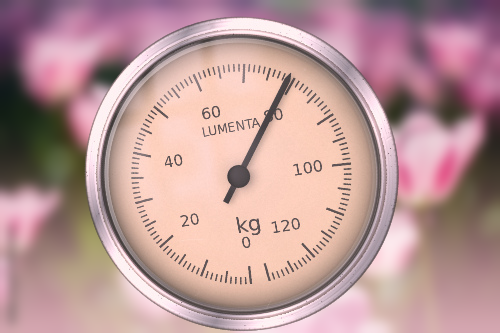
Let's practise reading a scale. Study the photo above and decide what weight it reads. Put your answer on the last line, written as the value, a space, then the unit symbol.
79 kg
